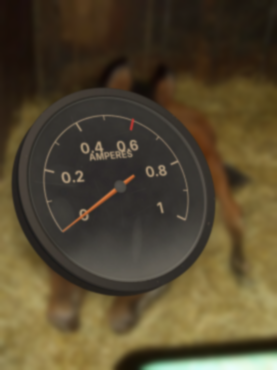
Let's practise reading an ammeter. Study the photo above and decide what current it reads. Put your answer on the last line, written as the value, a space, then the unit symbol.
0 A
